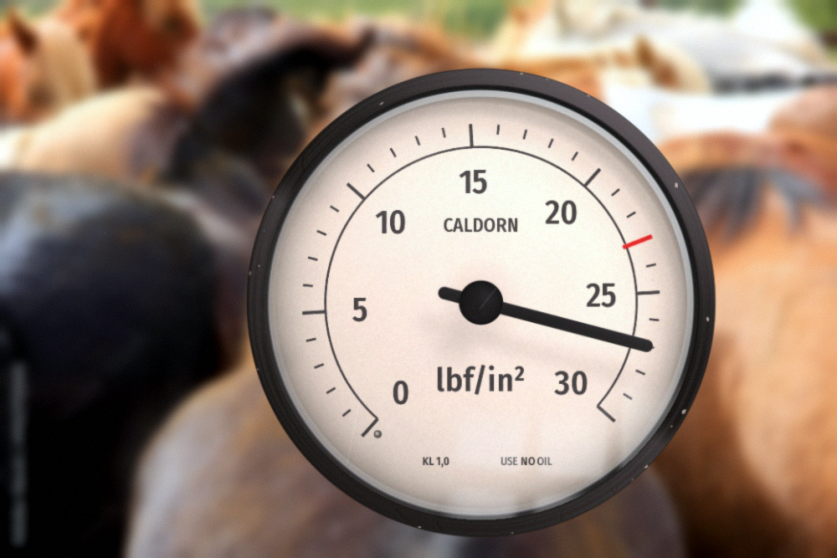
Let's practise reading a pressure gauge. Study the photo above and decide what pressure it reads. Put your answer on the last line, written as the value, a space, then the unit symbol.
27 psi
